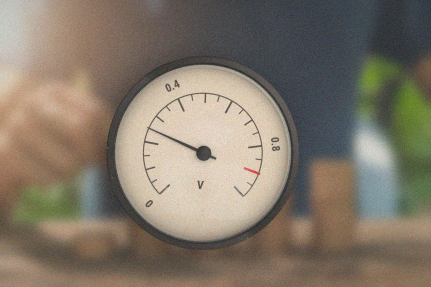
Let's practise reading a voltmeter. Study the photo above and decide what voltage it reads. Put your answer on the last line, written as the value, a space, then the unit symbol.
0.25 V
